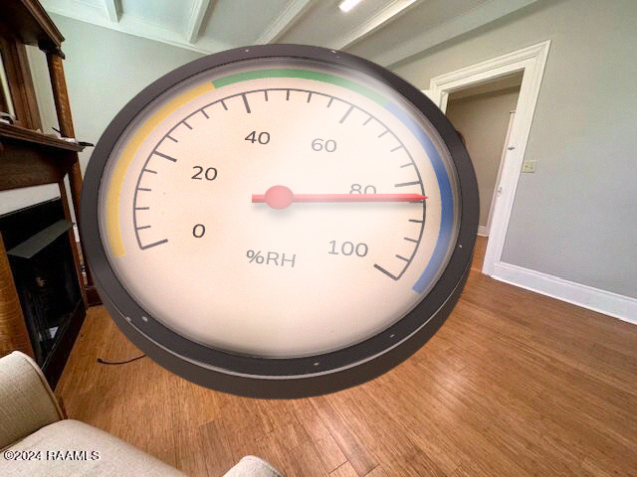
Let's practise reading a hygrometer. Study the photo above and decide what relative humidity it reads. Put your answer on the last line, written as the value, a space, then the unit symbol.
84 %
